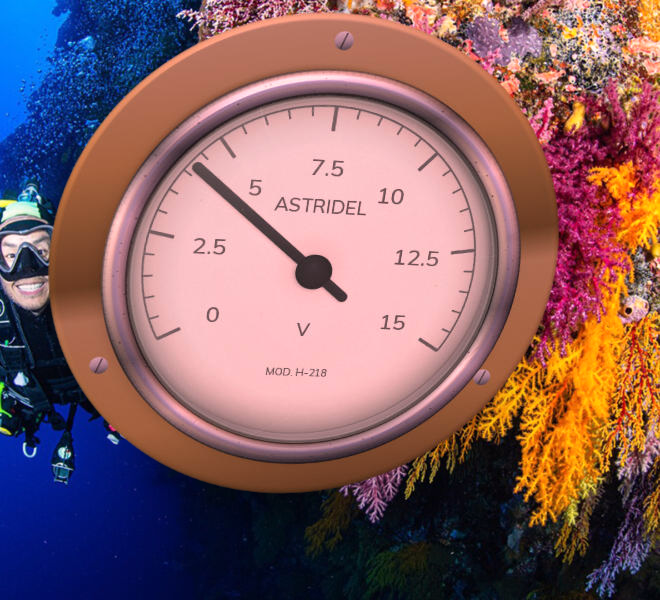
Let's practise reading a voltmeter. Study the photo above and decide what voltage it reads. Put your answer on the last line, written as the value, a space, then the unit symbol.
4.25 V
